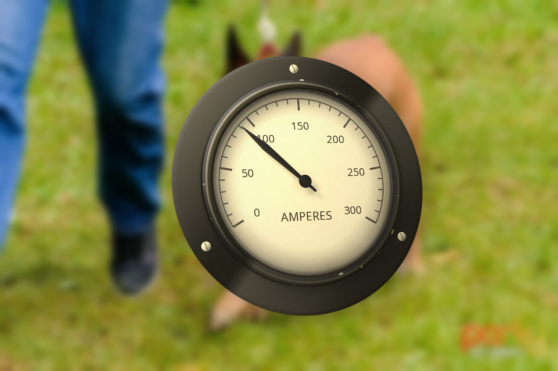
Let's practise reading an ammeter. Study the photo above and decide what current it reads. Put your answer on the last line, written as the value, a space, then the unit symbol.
90 A
